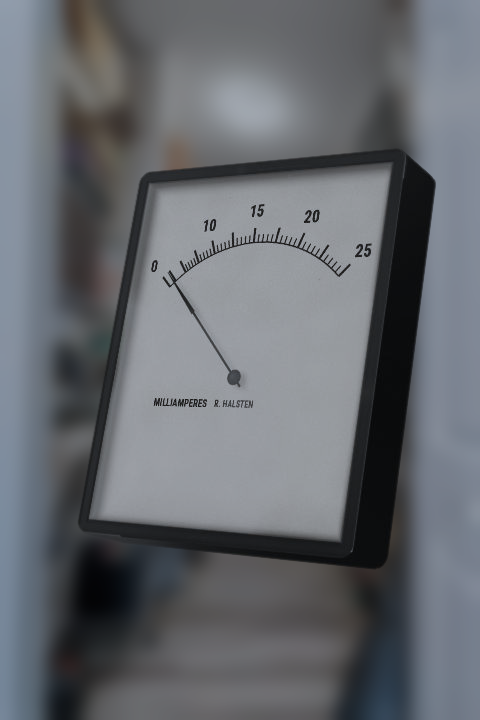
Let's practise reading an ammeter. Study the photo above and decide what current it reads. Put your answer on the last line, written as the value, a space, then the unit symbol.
2.5 mA
